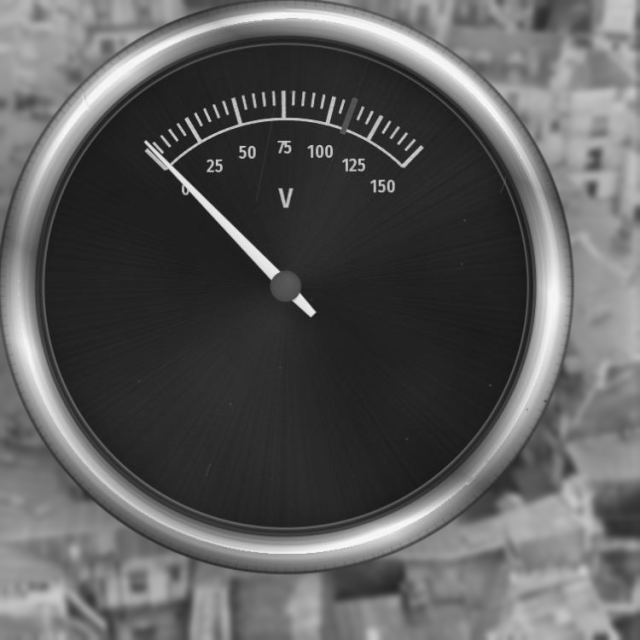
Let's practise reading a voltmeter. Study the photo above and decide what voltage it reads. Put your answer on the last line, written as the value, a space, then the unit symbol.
2.5 V
